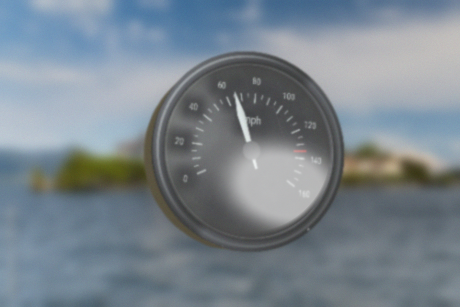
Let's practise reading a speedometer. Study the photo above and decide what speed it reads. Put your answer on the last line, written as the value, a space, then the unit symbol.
65 mph
